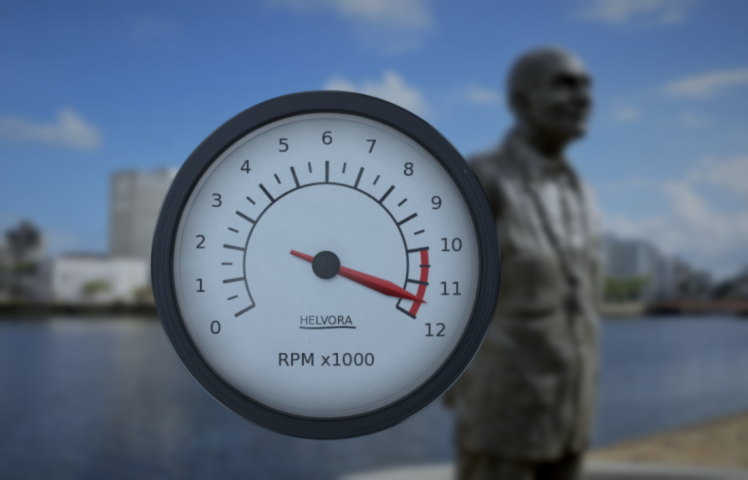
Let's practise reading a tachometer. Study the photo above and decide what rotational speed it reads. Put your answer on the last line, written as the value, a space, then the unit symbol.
11500 rpm
